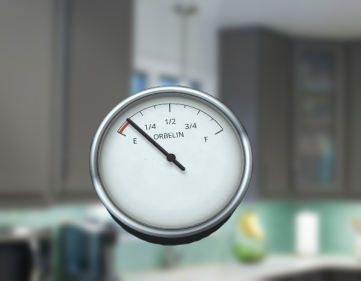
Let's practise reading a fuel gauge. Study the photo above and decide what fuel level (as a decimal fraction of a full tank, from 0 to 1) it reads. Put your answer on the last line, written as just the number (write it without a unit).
0.125
